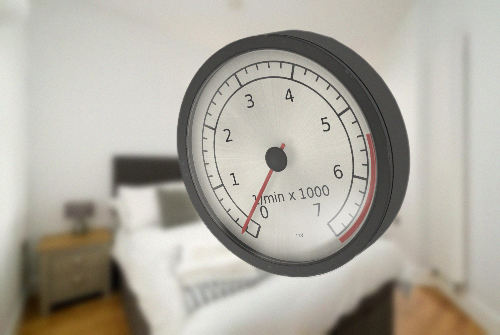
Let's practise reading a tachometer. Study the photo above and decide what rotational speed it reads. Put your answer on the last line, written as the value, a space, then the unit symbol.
200 rpm
